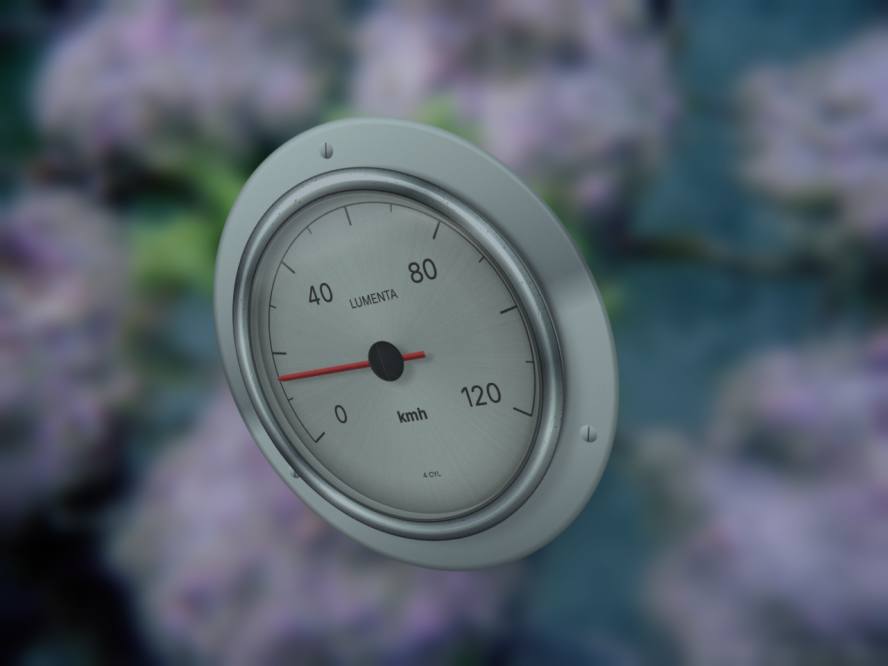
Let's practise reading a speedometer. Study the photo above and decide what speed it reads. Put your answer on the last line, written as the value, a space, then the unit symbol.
15 km/h
